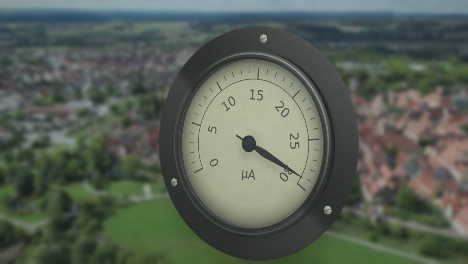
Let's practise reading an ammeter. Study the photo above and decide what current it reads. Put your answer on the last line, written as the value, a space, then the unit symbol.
29 µA
